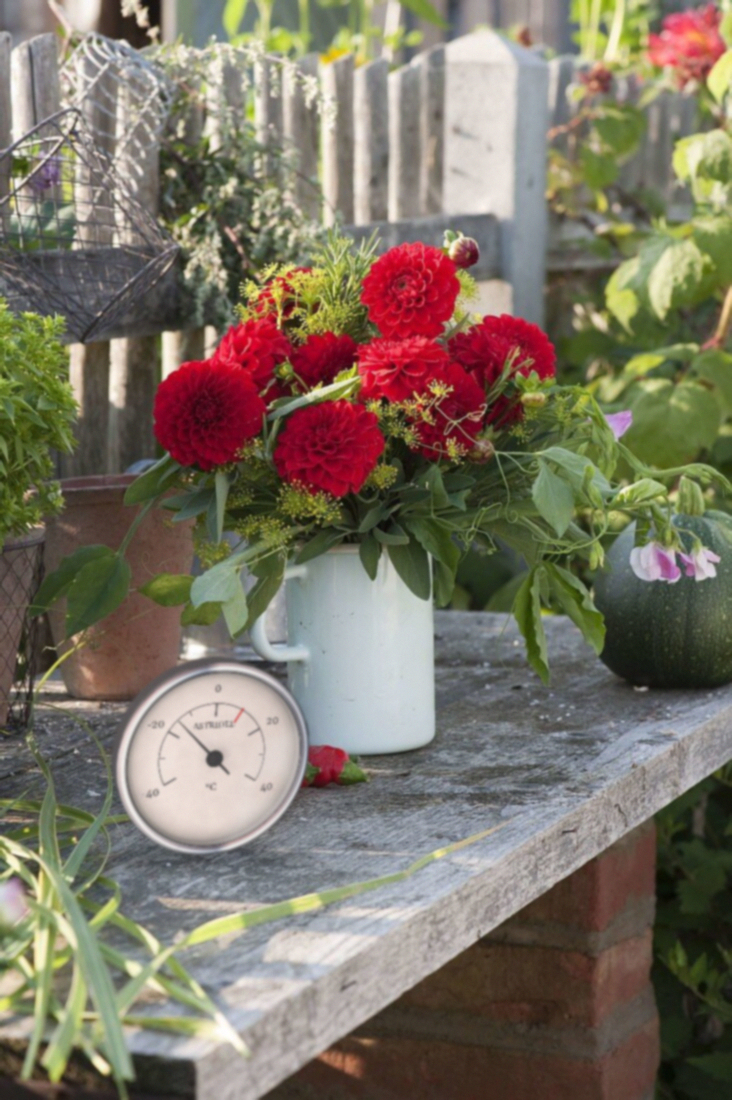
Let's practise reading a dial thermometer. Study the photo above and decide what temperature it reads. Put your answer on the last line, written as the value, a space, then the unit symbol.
-15 °C
